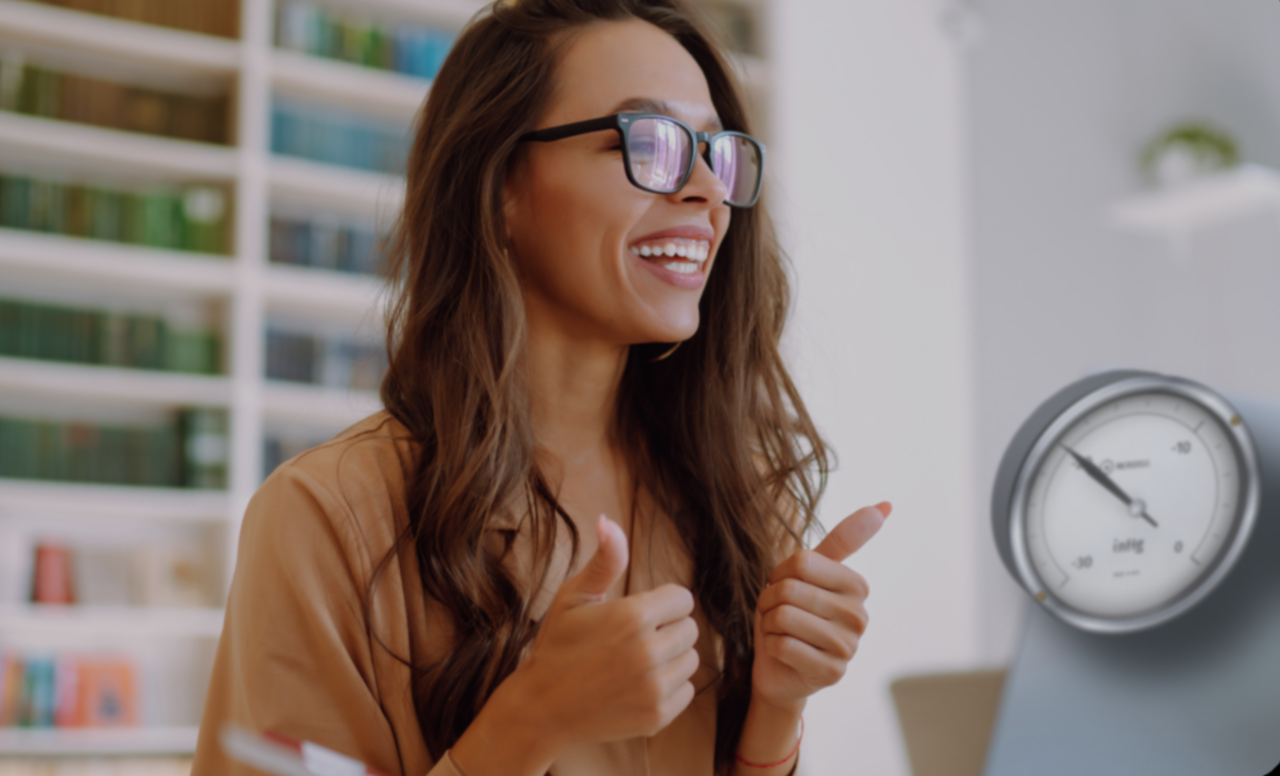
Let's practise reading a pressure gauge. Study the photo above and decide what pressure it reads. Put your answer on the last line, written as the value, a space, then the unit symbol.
-20 inHg
